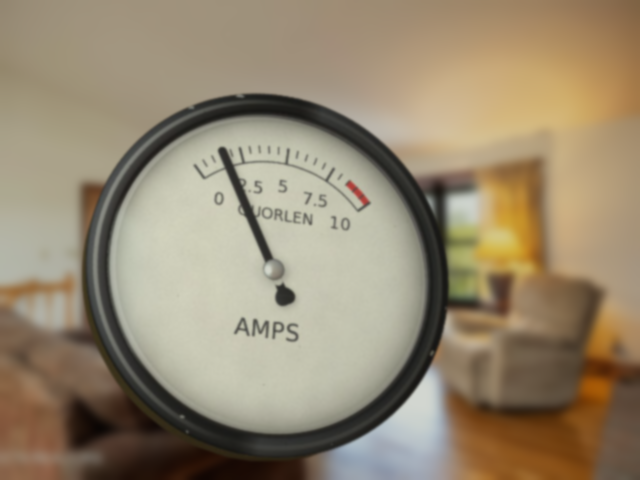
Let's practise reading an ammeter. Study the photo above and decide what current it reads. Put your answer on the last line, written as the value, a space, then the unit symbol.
1.5 A
